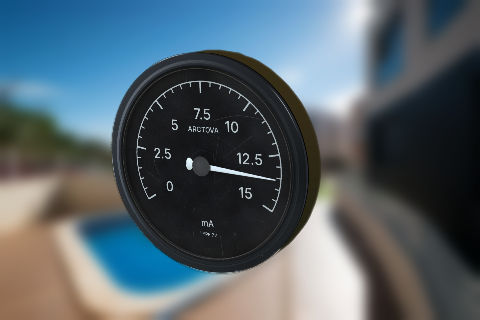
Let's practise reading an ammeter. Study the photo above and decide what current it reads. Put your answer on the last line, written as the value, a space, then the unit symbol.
13.5 mA
